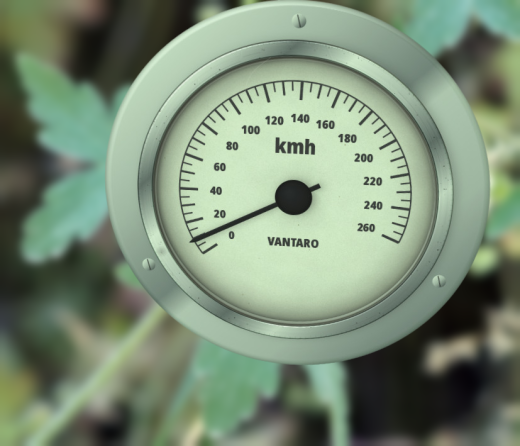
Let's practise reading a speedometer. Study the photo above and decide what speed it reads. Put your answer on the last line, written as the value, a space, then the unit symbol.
10 km/h
